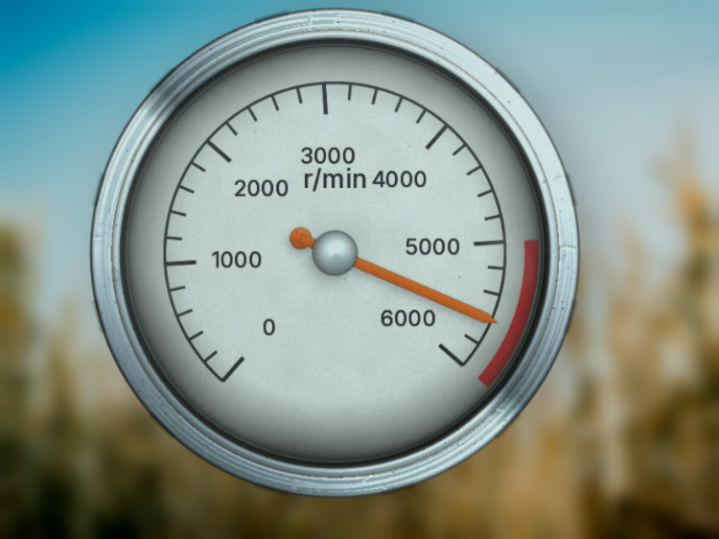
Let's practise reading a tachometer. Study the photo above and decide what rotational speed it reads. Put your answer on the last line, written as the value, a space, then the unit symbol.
5600 rpm
